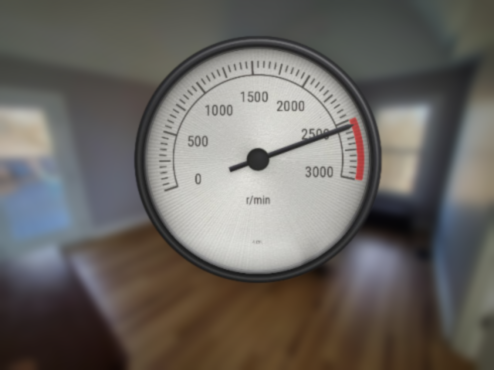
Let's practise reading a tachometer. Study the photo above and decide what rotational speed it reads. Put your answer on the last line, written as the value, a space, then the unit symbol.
2550 rpm
